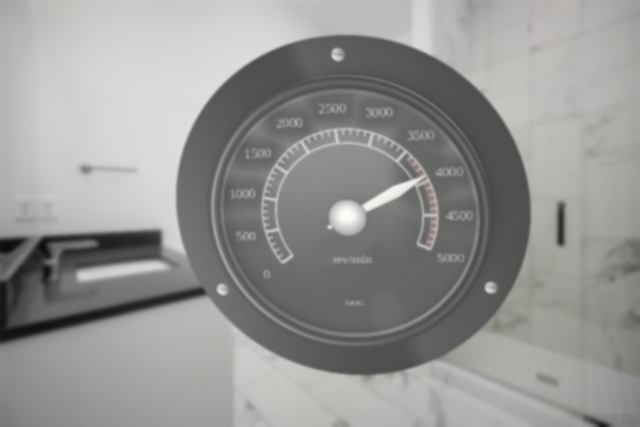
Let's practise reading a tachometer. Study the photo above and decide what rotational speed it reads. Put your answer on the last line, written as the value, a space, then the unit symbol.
3900 rpm
